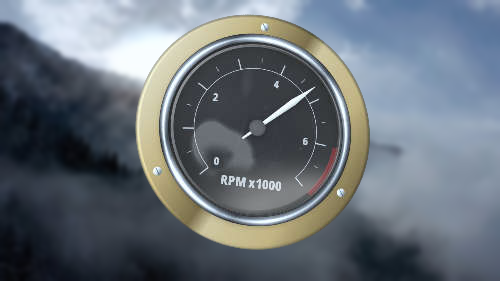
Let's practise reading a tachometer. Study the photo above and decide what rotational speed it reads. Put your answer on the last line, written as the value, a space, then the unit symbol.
4750 rpm
